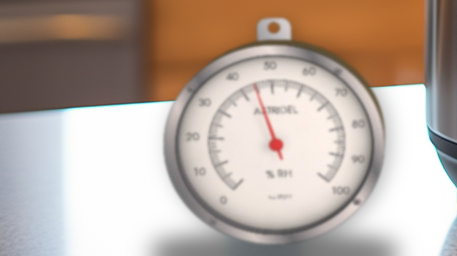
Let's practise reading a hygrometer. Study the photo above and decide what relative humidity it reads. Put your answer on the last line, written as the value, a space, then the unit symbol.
45 %
